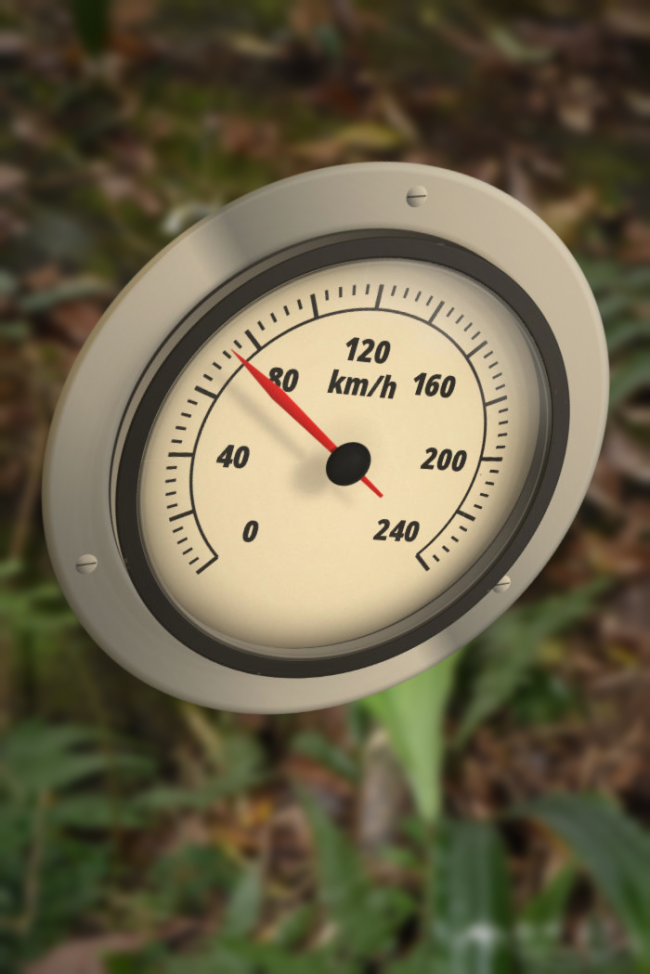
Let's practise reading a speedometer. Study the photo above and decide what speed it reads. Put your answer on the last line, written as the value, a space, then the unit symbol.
74 km/h
